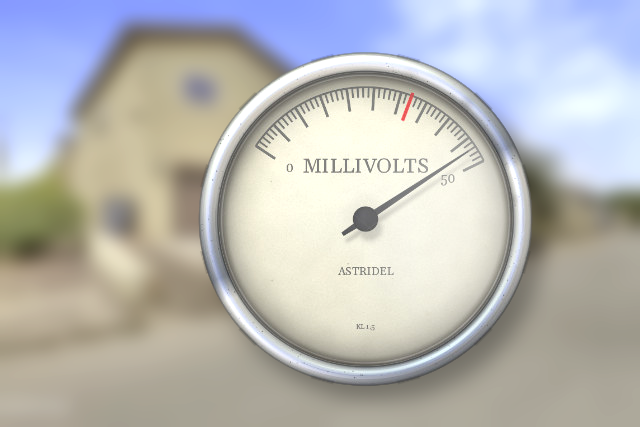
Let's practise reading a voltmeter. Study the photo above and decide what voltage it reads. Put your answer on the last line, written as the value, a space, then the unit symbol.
47 mV
